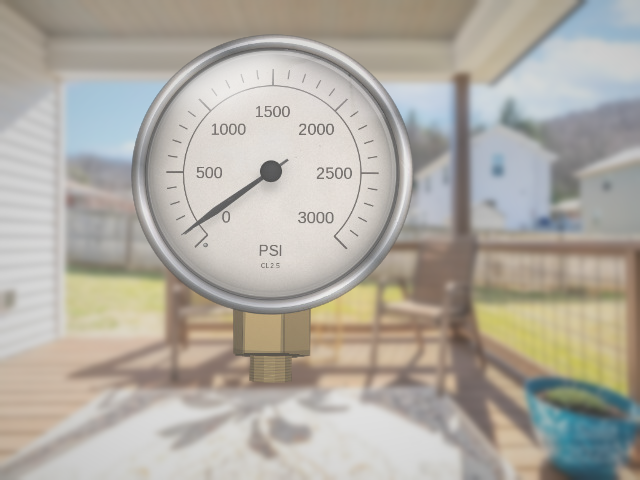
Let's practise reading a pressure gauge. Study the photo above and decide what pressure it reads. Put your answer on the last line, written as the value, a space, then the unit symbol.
100 psi
